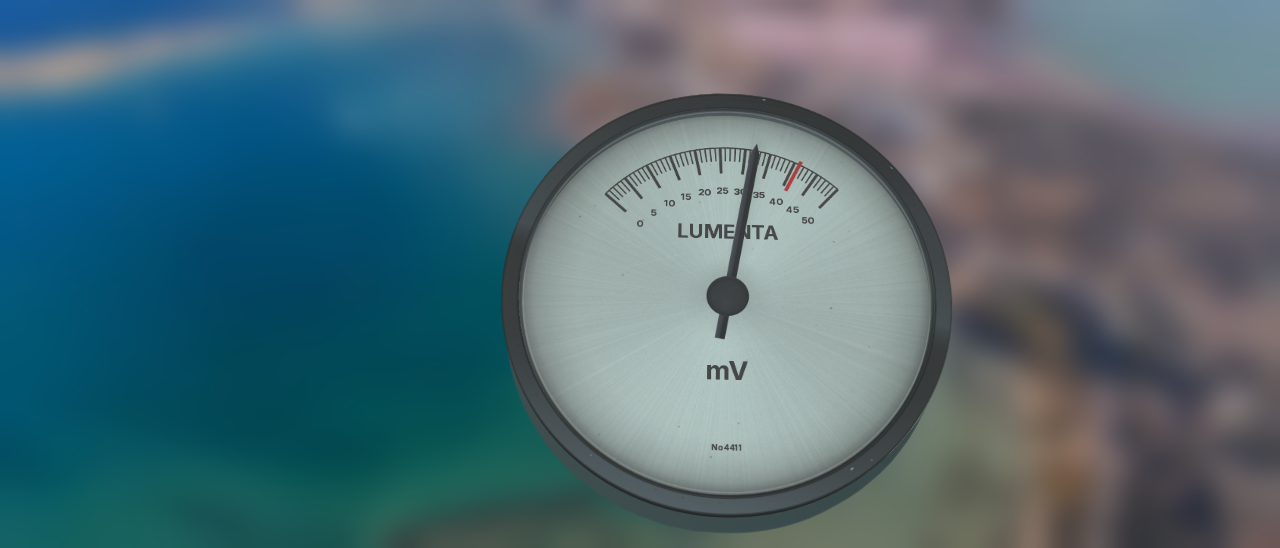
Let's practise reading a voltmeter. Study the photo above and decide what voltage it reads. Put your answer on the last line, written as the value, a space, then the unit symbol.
32 mV
